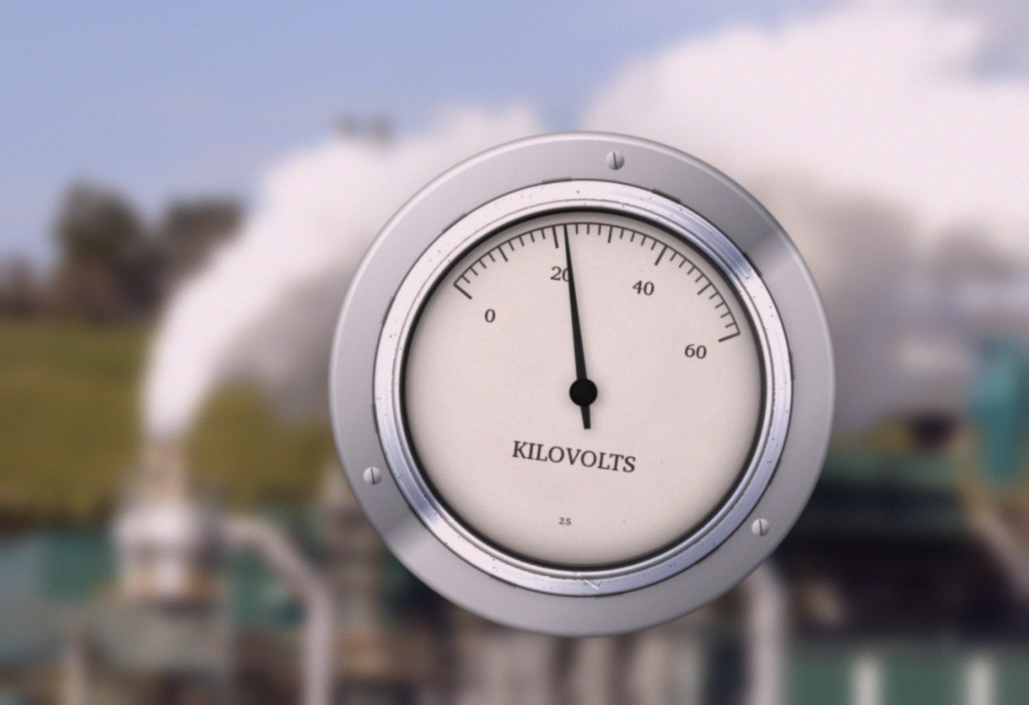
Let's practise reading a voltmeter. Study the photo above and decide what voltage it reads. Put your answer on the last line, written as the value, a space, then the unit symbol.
22 kV
